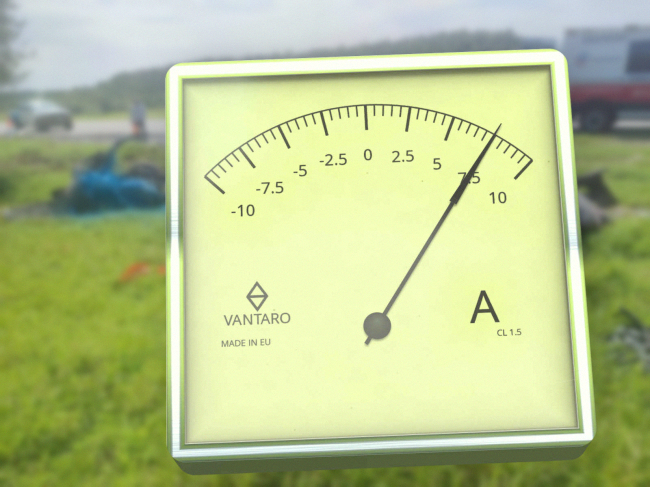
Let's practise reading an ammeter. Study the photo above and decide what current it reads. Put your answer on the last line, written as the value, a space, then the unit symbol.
7.5 A
